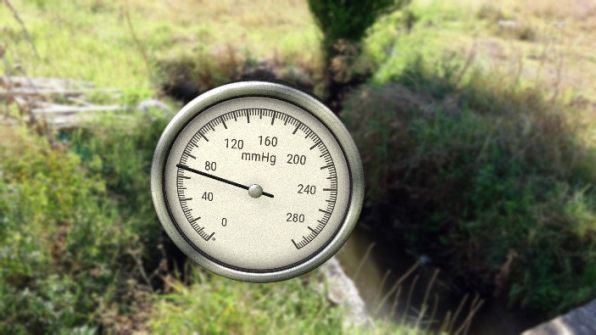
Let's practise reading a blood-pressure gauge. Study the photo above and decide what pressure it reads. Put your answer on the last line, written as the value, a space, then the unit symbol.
70 mmHg
